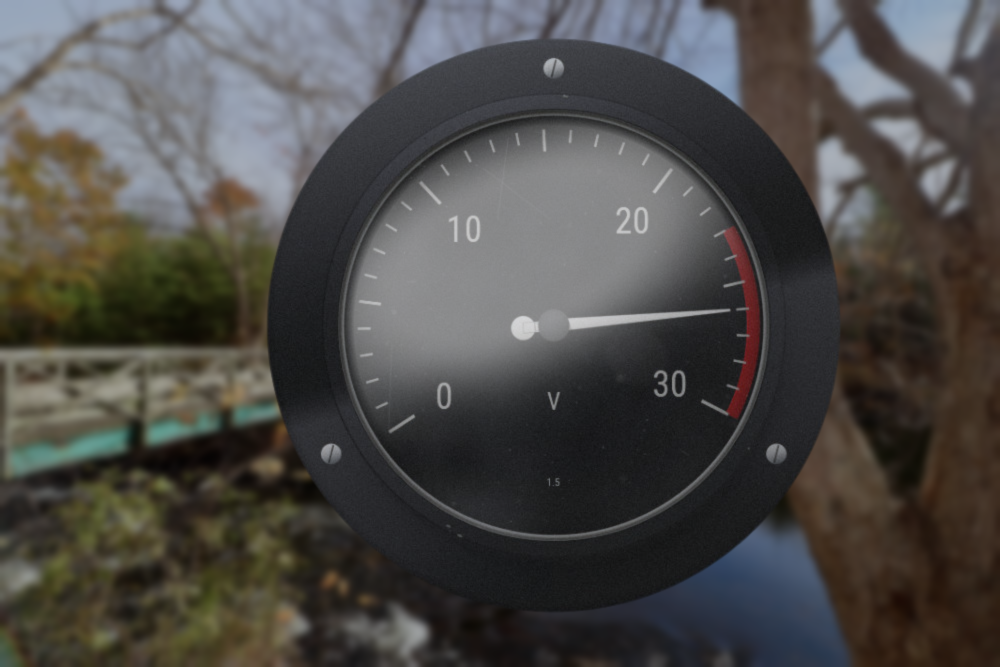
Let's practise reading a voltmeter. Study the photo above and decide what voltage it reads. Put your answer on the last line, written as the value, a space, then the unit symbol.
26 V
